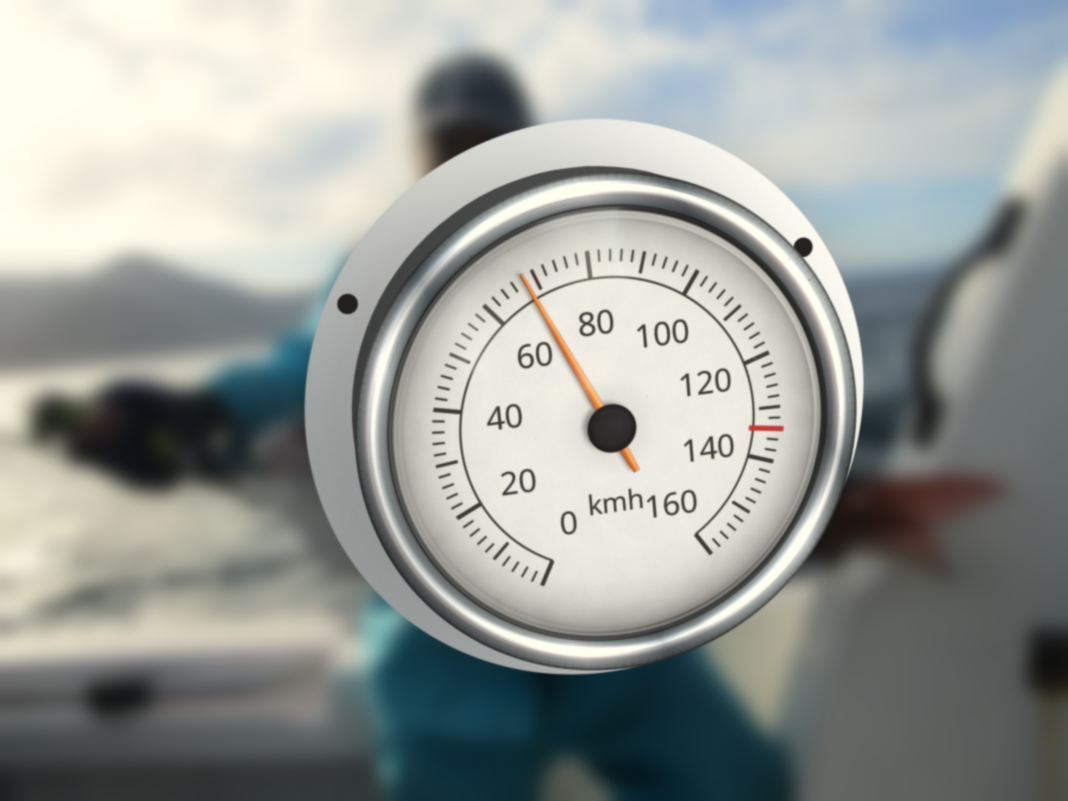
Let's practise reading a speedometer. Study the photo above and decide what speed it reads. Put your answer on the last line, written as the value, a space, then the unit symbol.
68 km/h
